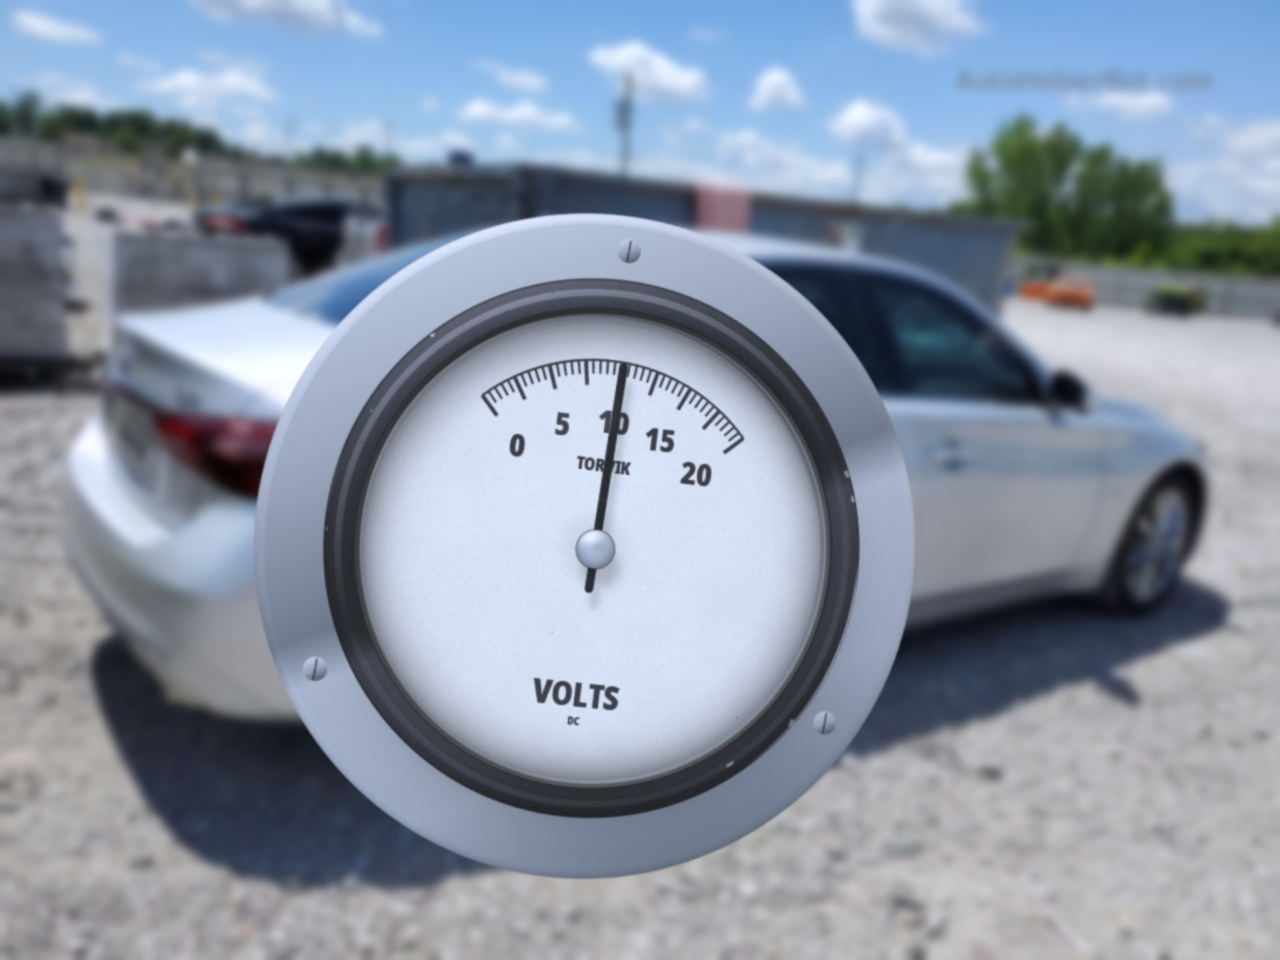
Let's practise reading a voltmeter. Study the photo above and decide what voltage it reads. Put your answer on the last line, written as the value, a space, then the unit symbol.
10 V
